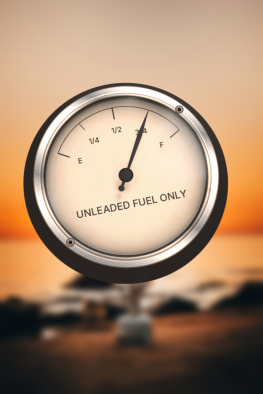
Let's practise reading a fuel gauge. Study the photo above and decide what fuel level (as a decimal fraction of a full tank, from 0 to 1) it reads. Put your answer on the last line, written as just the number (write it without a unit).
0.75
